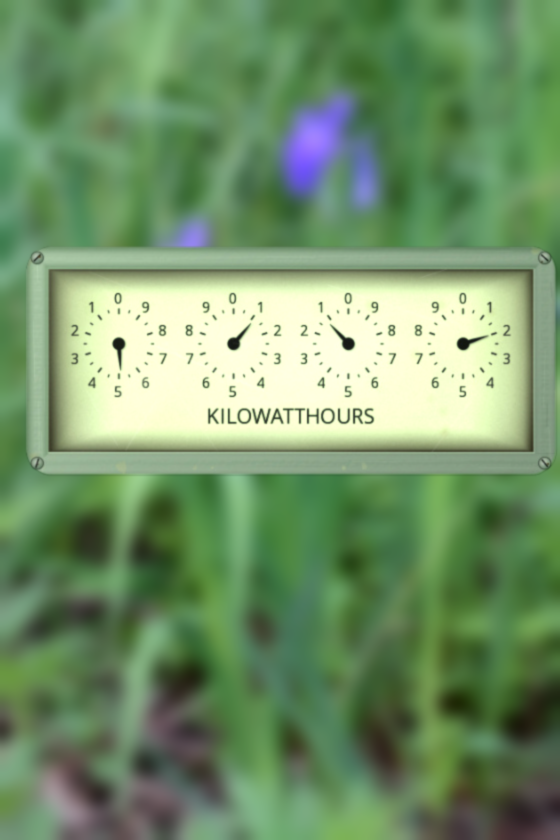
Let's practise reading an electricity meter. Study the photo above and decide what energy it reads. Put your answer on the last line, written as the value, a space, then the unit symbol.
5112 kWh
